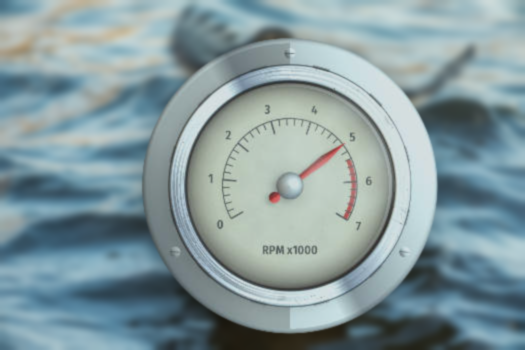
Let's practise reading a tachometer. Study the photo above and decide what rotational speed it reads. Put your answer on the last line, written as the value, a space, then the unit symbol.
5000 rpm
